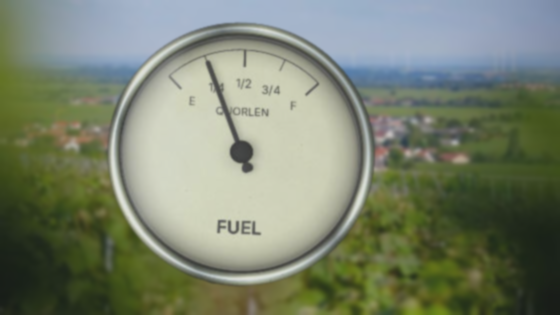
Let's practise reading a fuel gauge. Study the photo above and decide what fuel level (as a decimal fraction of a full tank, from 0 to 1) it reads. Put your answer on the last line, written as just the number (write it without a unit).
0.25
